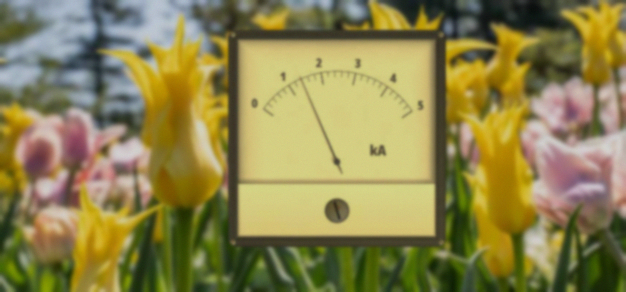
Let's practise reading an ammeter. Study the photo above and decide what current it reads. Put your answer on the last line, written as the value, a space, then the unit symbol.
1.4 kA
